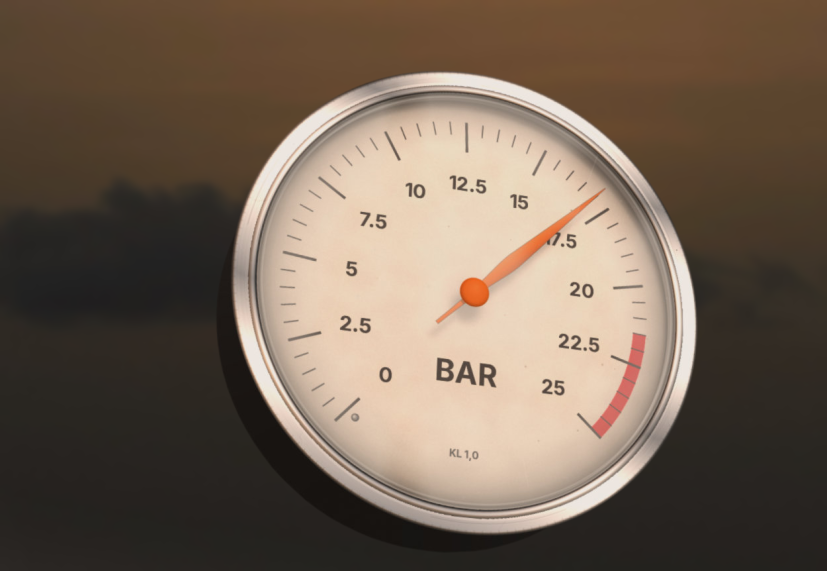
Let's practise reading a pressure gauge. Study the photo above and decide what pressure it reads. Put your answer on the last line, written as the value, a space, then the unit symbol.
17 bar
